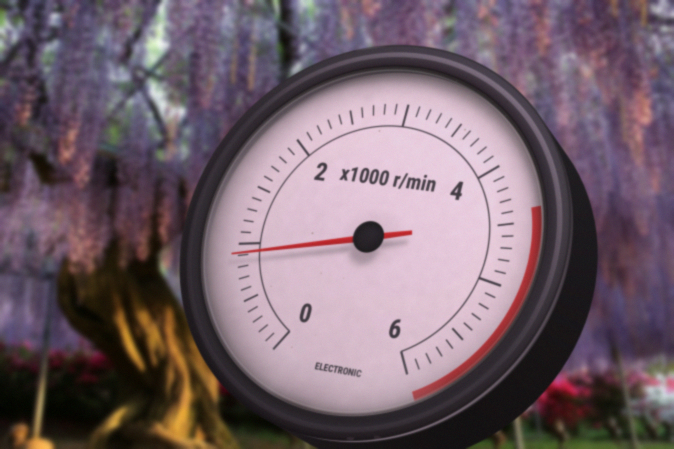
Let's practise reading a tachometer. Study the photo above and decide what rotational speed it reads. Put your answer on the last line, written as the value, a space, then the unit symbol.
900 rpm
